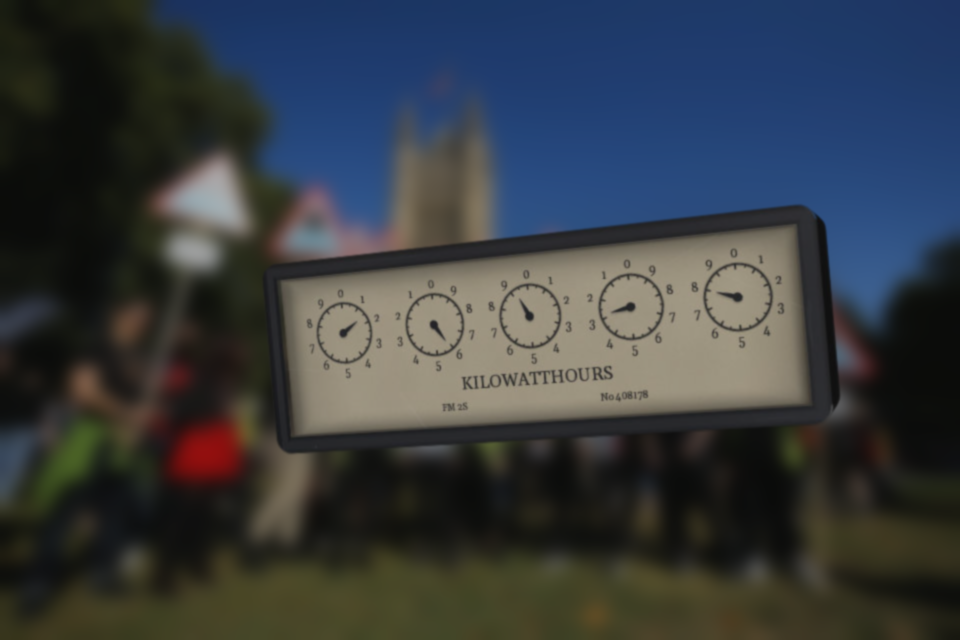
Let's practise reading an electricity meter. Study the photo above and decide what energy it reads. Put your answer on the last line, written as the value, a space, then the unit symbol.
15928 kWh
